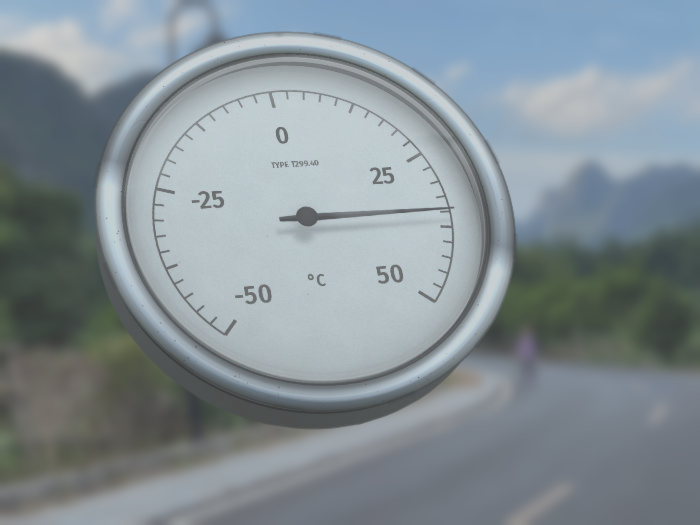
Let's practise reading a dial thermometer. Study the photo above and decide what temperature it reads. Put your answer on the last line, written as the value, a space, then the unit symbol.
35 °C
